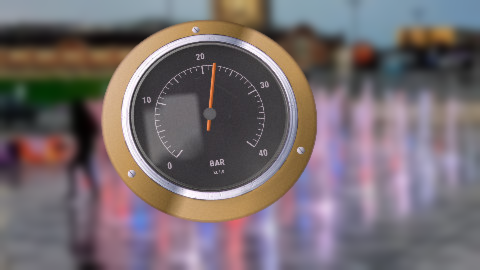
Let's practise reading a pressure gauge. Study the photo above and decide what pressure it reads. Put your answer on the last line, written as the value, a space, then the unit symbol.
22 bar
